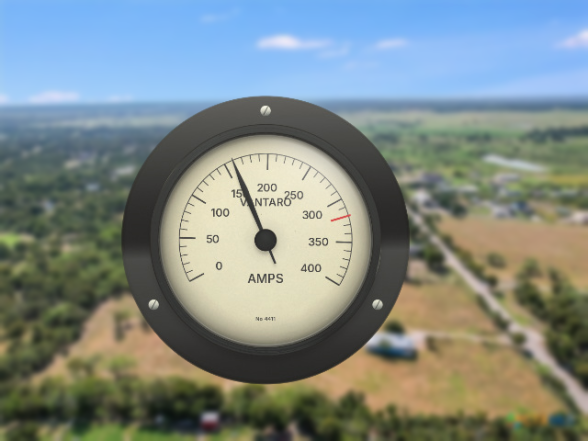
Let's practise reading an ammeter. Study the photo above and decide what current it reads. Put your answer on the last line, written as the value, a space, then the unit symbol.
160 A
